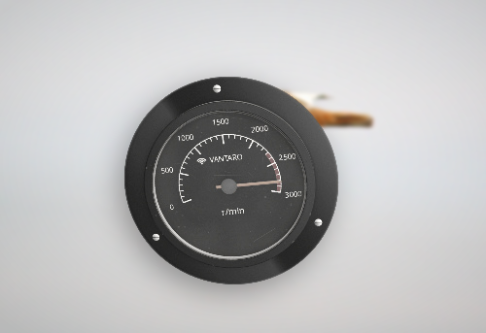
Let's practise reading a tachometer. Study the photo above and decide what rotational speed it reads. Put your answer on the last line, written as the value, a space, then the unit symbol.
2800 rpm
